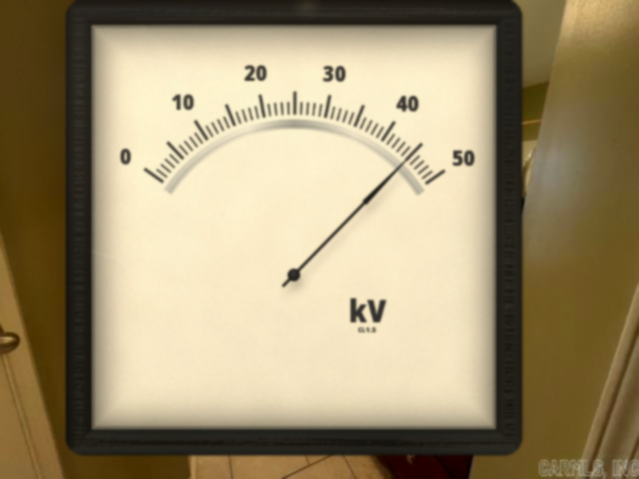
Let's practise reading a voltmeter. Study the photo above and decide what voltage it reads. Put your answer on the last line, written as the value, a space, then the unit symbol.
45 kV
